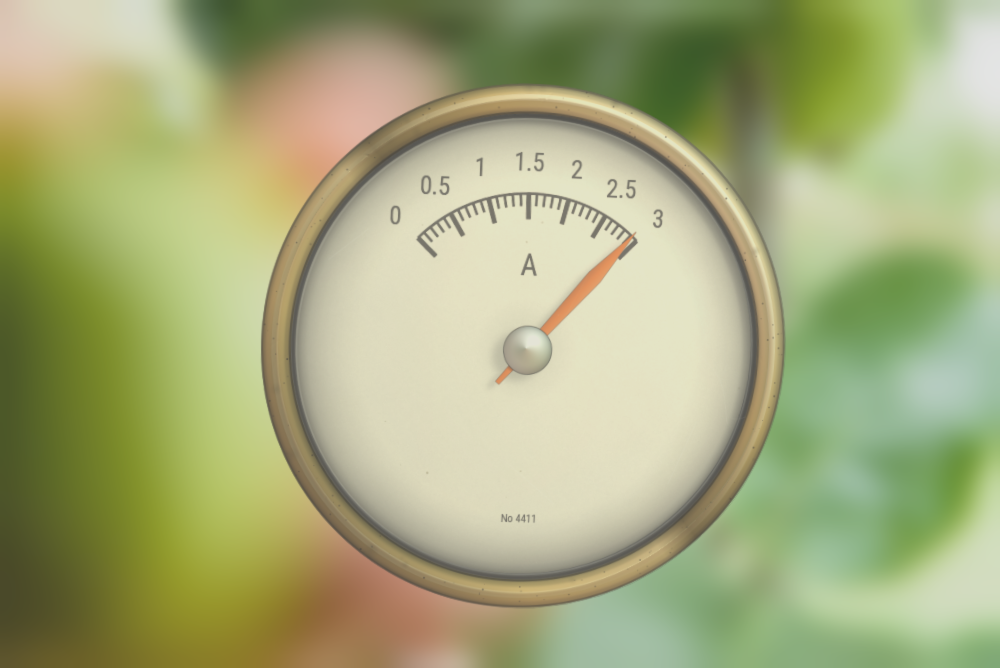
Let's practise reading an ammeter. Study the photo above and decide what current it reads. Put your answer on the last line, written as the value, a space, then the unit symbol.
2.9 A
